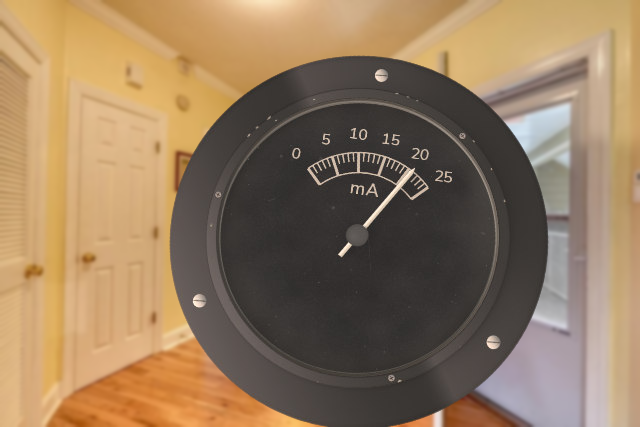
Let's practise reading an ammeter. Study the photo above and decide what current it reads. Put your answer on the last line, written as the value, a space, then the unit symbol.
21 mA
